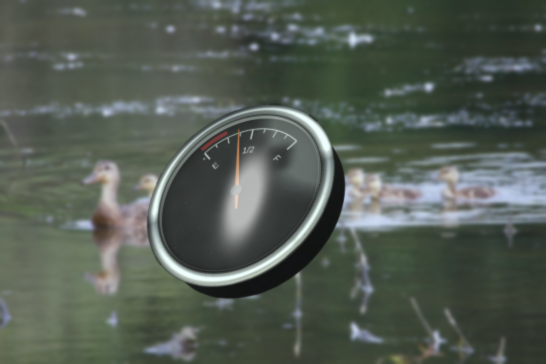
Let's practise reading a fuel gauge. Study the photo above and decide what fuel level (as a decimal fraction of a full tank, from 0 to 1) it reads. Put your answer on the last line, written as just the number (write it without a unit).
0.375
